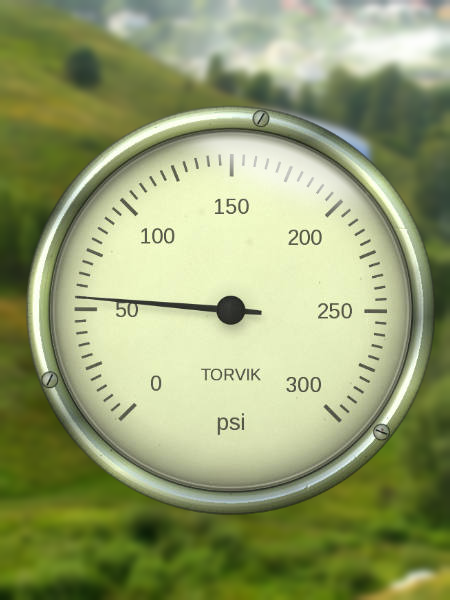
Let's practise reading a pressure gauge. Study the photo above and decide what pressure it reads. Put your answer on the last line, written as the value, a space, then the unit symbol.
55 psi
